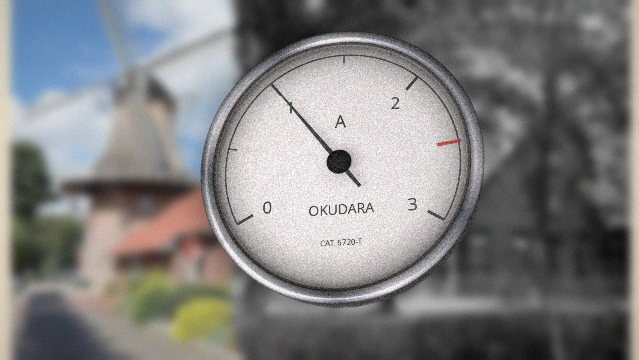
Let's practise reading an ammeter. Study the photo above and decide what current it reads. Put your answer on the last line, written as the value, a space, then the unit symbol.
1 A
